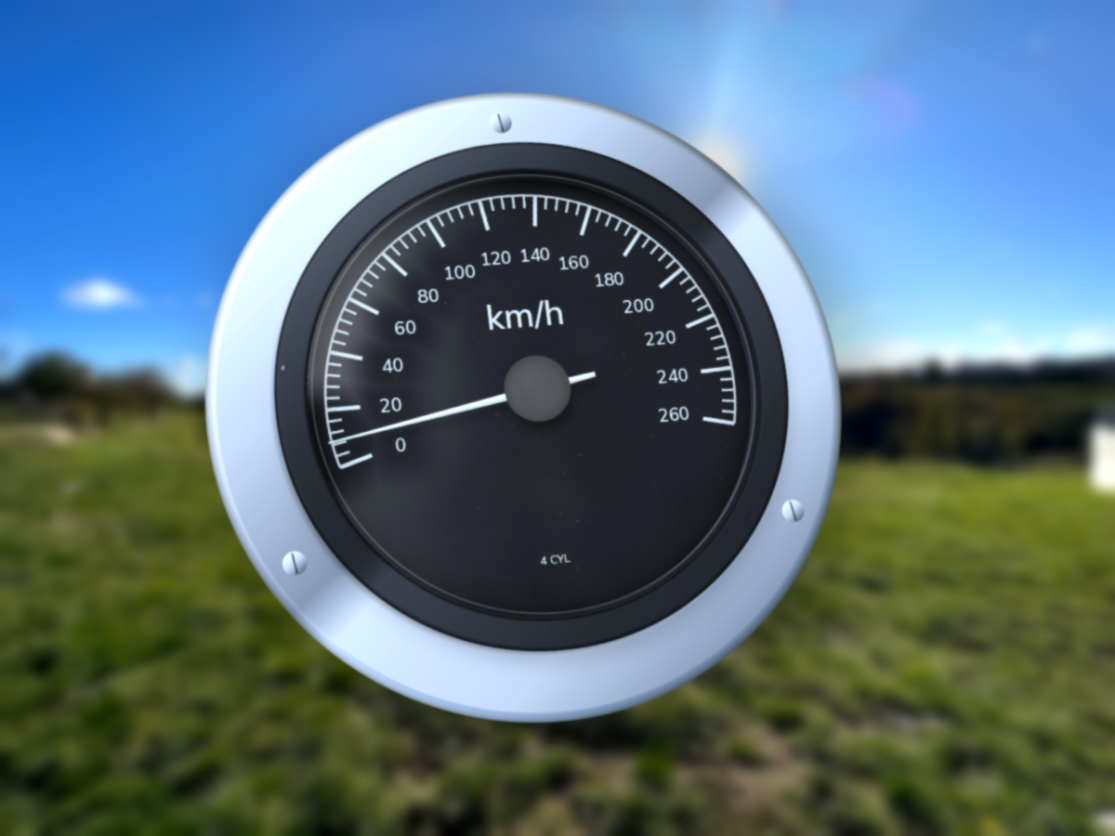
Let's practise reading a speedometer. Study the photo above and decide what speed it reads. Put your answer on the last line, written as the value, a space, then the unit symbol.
8 km/h
